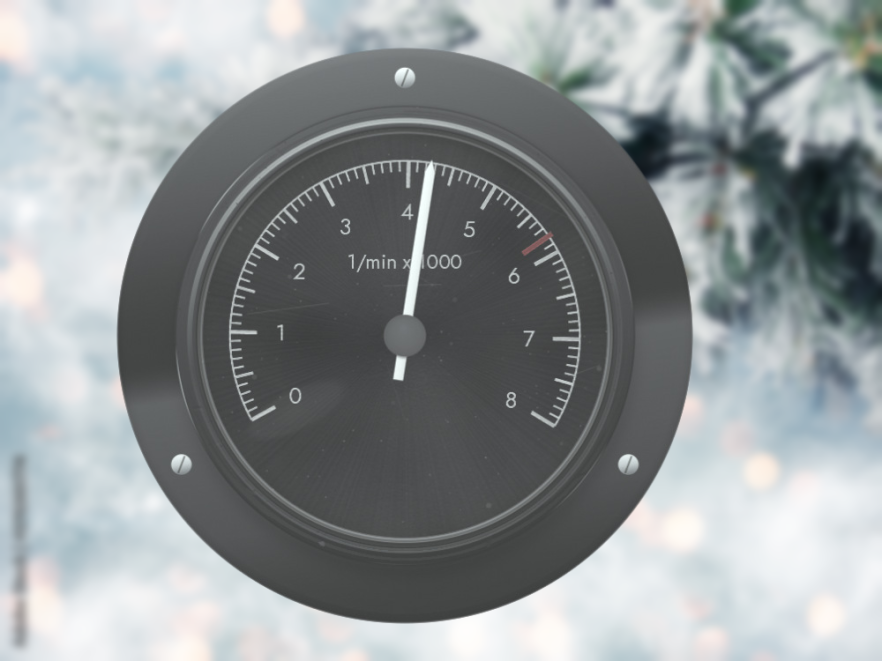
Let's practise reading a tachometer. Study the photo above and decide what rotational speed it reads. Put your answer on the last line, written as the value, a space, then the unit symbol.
4250 rpm
